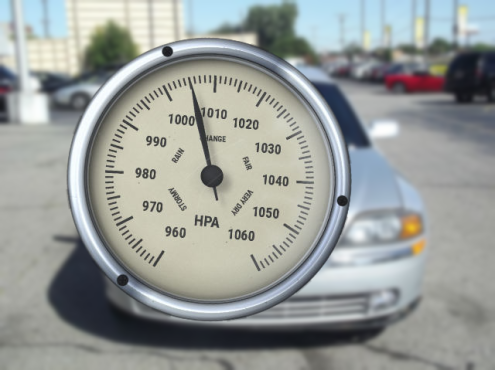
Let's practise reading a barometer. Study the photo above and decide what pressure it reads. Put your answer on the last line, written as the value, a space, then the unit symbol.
1005 hPa
